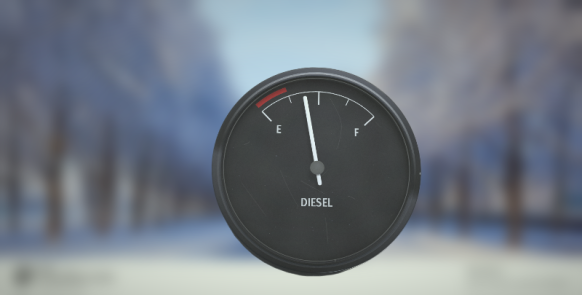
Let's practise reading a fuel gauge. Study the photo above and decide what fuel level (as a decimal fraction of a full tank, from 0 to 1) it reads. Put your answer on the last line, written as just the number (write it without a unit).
0.375
